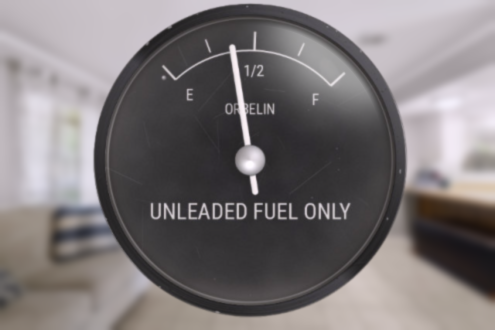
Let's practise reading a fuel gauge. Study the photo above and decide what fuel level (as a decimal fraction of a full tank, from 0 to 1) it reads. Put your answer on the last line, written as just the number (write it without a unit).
0.375
